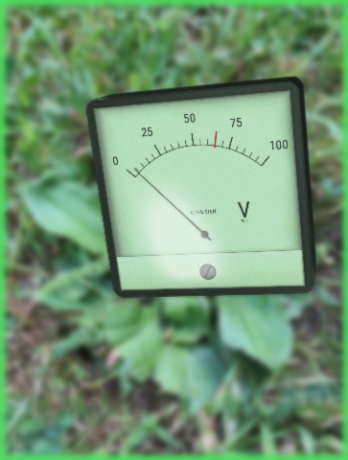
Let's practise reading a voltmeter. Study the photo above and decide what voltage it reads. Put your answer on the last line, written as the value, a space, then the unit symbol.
5 V
